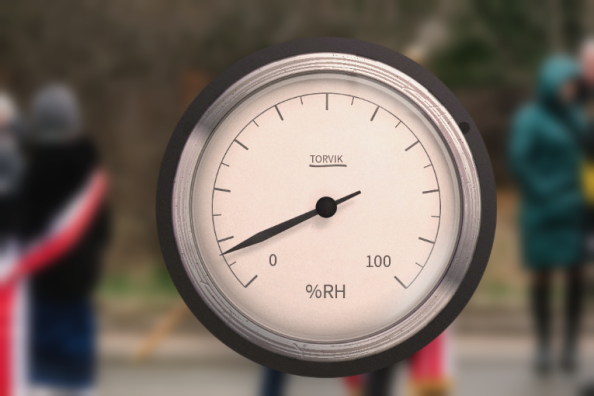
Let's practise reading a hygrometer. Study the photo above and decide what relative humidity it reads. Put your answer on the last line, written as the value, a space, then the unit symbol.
7.5 %
